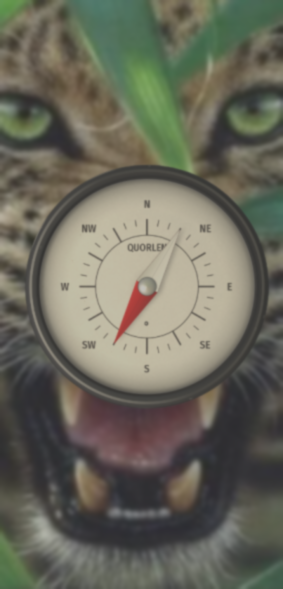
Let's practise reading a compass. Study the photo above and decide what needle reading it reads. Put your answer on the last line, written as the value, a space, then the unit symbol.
210 °
